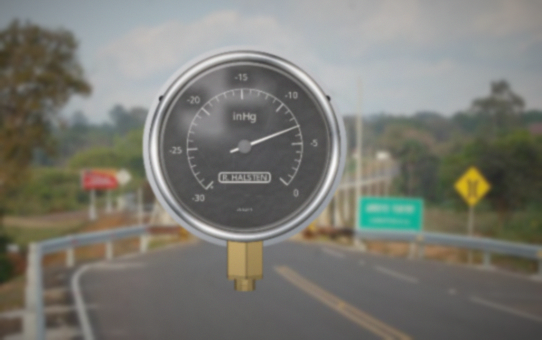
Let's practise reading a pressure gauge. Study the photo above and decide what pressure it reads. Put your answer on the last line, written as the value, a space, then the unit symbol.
-7 inHg
